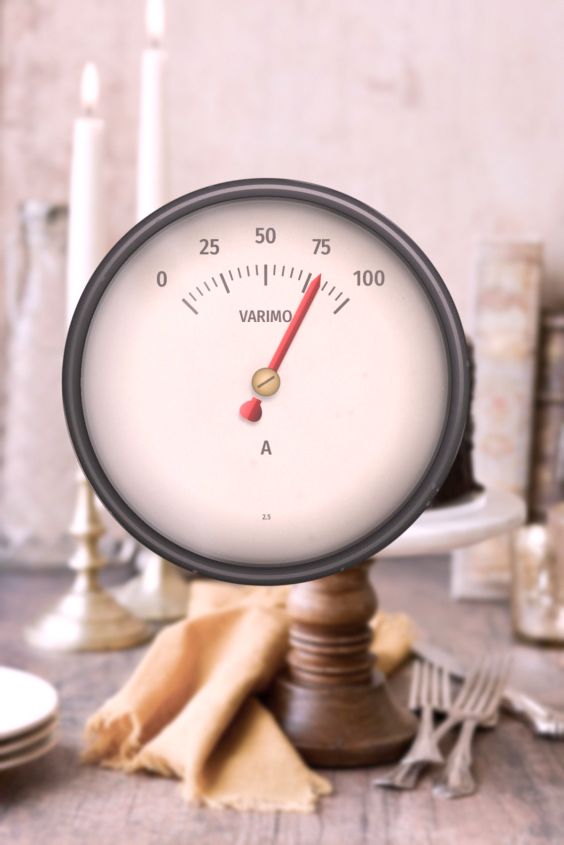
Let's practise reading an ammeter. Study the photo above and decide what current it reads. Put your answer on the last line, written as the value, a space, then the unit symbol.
80 A
